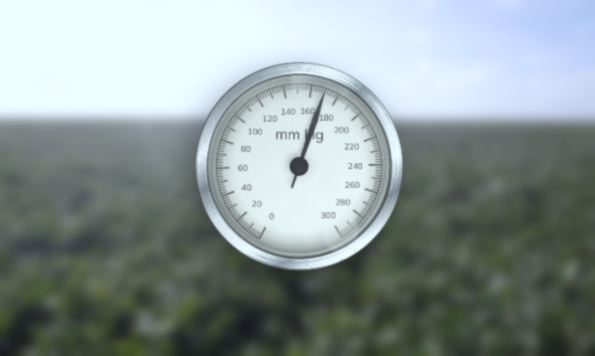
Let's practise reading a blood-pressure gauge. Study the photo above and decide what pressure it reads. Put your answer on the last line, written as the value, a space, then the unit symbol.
170 mmHg
